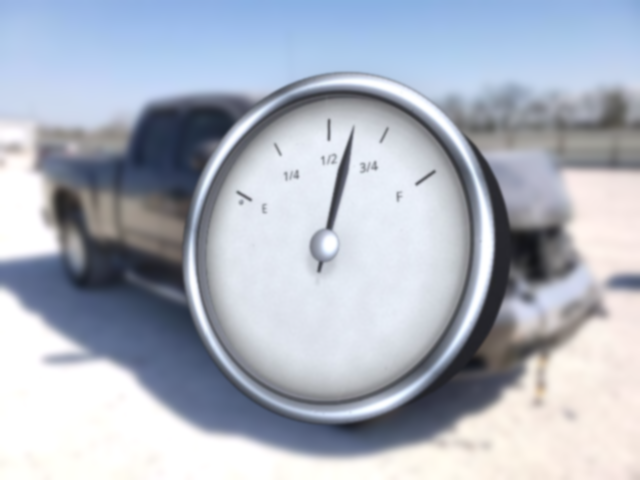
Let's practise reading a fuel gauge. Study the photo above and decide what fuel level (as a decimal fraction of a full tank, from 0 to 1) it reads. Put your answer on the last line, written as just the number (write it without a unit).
0.625
